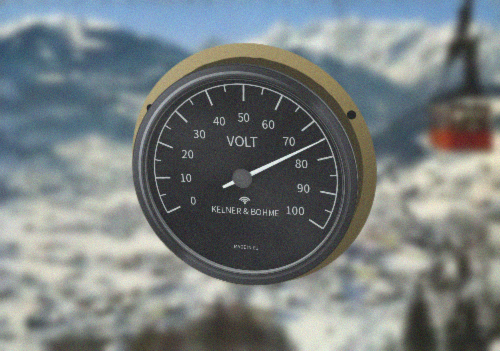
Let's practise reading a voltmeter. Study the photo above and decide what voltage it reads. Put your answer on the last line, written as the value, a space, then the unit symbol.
75 V
